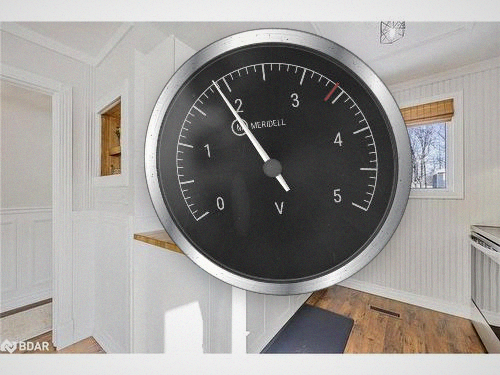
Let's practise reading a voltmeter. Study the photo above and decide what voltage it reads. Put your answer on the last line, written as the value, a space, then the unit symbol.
1.9 V
